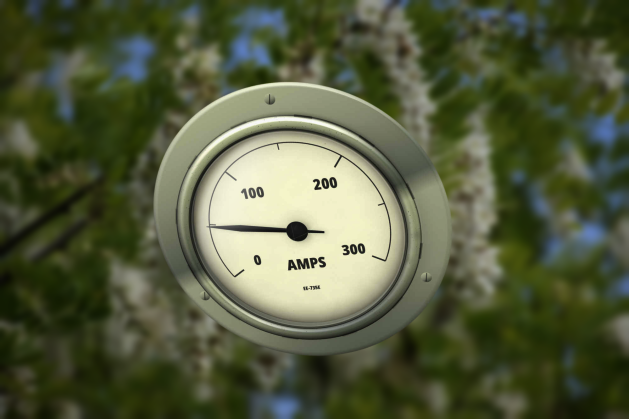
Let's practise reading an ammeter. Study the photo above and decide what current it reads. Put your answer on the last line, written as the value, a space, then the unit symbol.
50 A
